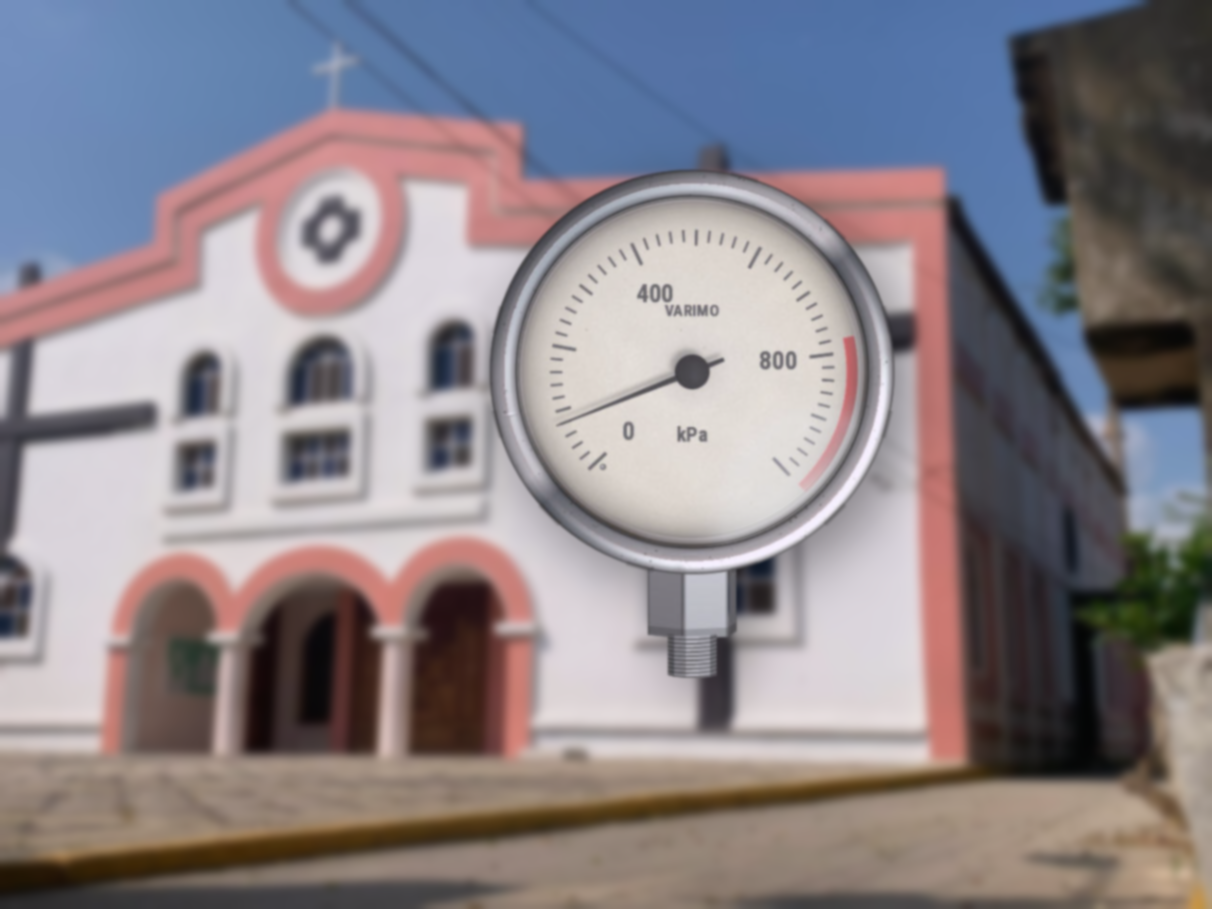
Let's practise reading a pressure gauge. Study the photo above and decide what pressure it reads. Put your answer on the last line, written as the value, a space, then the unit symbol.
80 kPa
